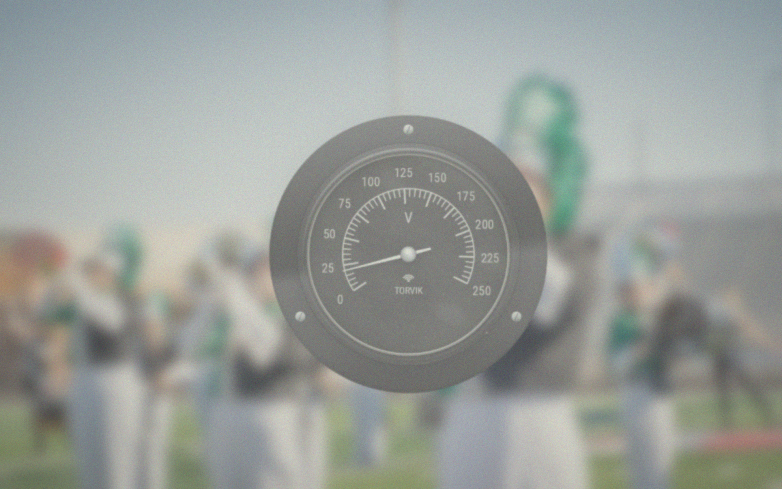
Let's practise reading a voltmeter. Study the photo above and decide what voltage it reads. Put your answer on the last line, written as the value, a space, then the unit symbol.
20 V
